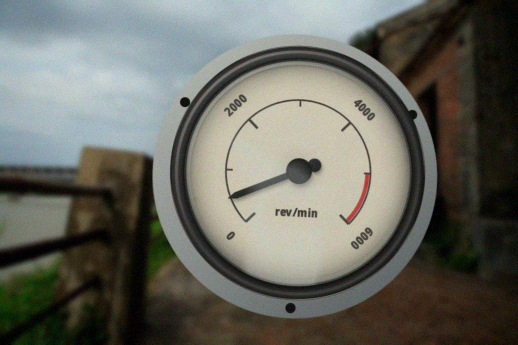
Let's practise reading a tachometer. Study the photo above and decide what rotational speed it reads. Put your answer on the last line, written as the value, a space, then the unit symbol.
500 rpm
